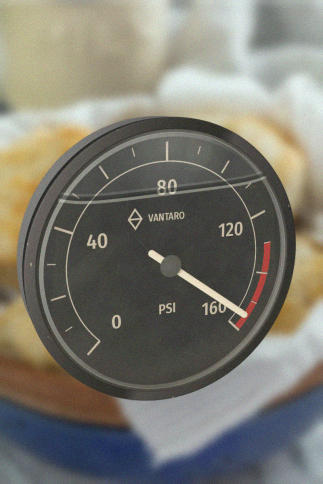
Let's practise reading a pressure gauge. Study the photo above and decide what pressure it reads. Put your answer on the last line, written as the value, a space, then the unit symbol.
155 psi
